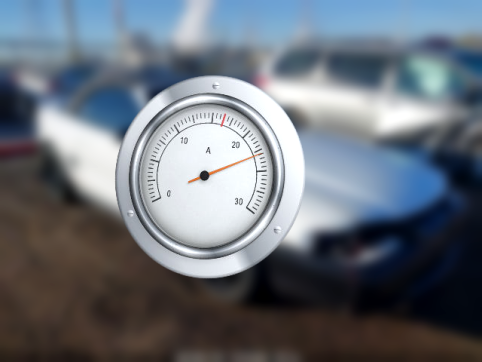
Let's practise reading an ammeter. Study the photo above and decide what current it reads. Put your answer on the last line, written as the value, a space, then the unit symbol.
23 A
